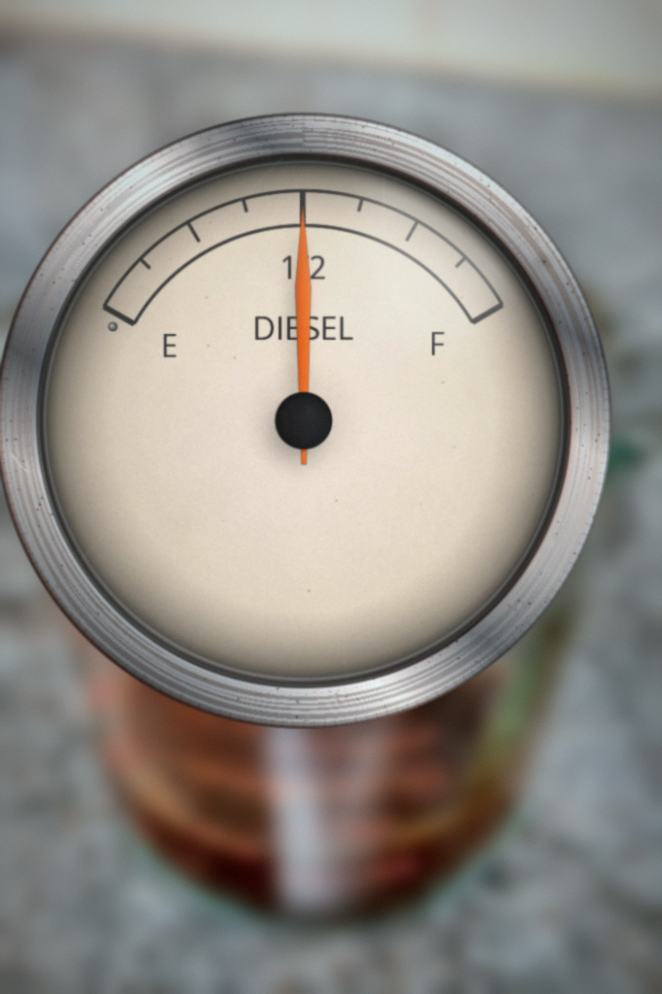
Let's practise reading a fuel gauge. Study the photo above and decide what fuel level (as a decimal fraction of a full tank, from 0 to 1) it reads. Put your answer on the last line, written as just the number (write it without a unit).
0.5
